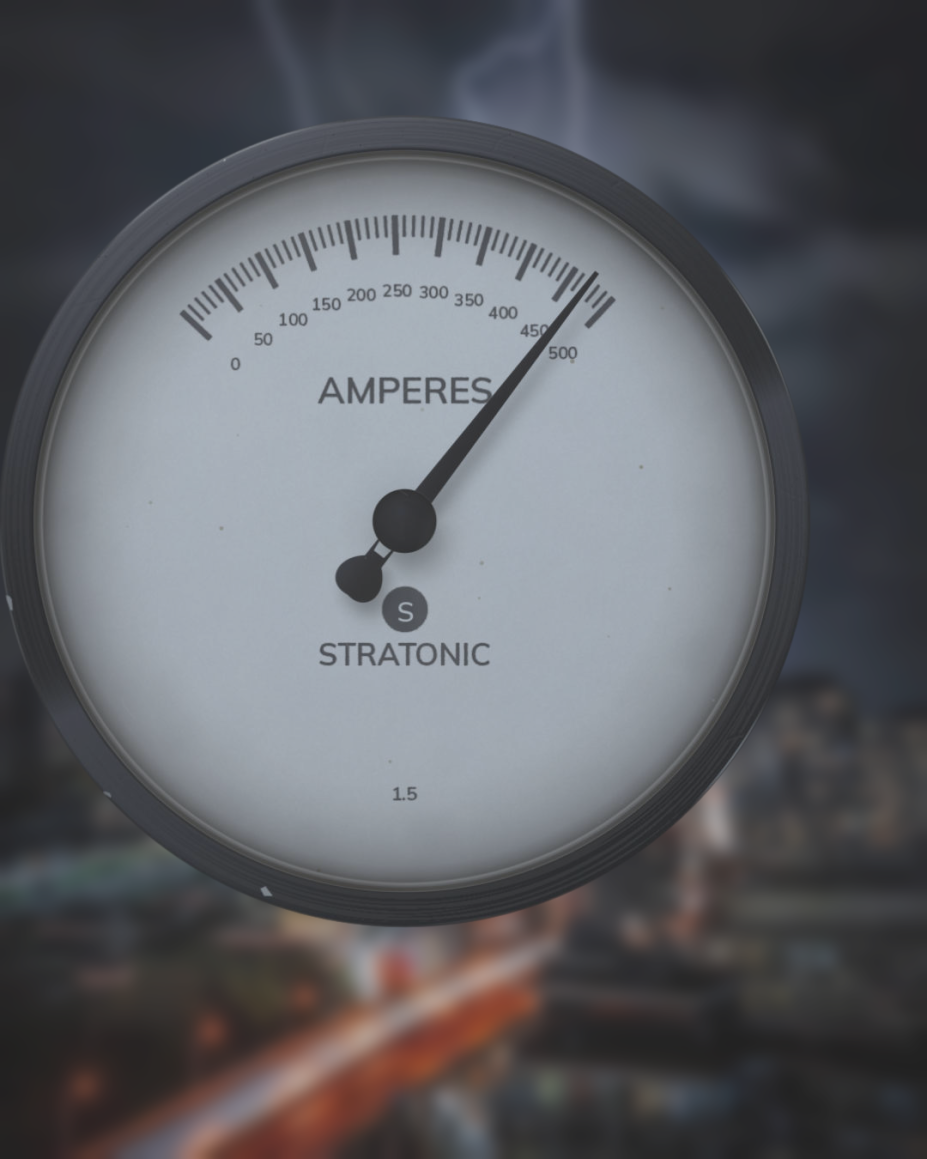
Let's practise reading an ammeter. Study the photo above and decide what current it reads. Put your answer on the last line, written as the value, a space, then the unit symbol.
470 A
